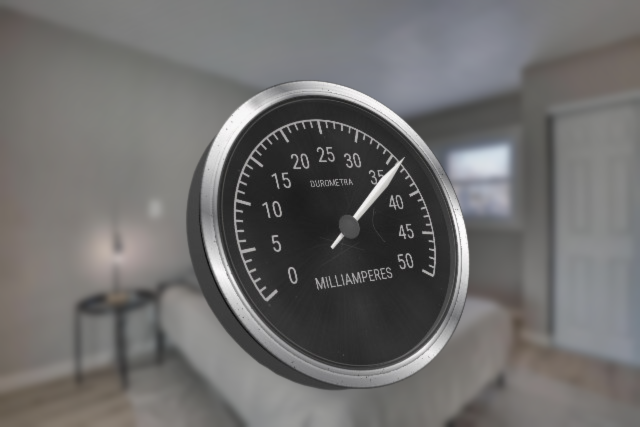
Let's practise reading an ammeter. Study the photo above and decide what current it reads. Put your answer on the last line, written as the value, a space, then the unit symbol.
36 mA
